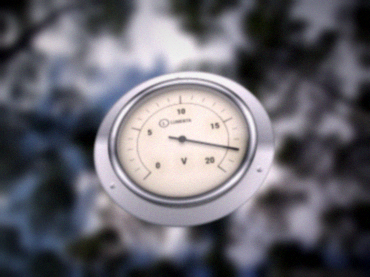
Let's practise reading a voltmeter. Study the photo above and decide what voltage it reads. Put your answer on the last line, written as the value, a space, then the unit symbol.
18 V
